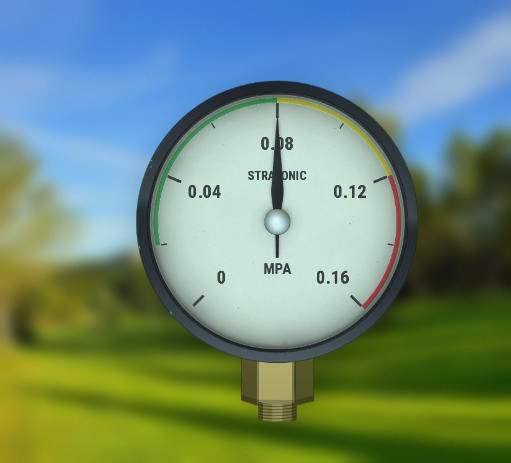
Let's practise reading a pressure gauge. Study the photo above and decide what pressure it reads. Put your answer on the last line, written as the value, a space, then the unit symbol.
0.08 MPa
